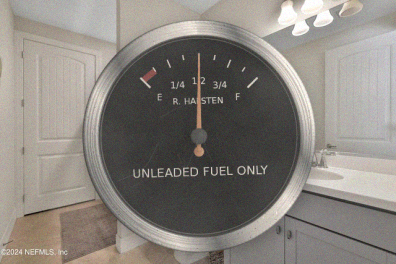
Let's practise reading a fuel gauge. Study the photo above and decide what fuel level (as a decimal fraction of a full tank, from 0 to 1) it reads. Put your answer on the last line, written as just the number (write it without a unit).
0.5
